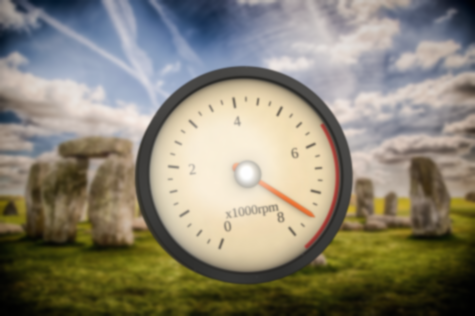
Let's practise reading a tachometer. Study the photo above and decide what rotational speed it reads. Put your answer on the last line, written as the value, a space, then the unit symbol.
7500 rpm
